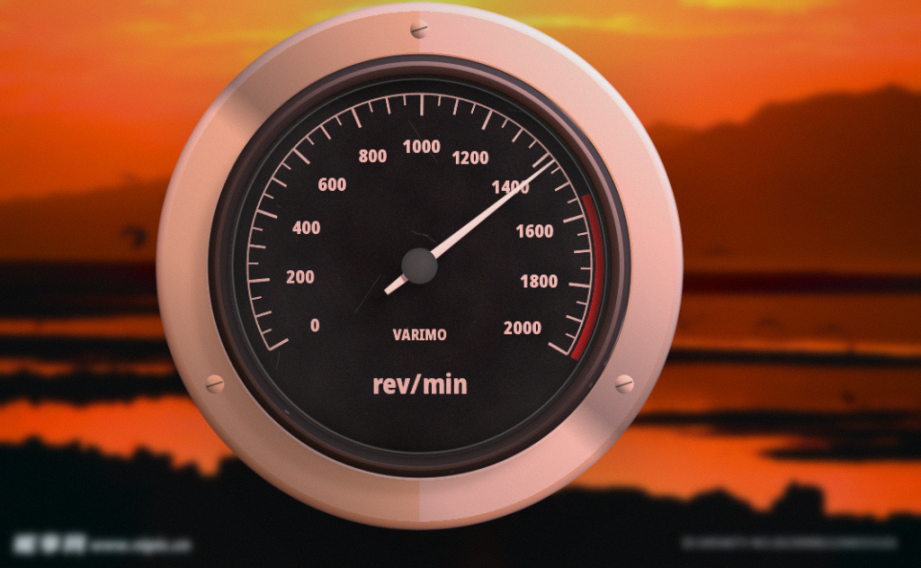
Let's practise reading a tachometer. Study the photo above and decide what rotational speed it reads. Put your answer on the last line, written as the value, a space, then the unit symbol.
1425 rpm
